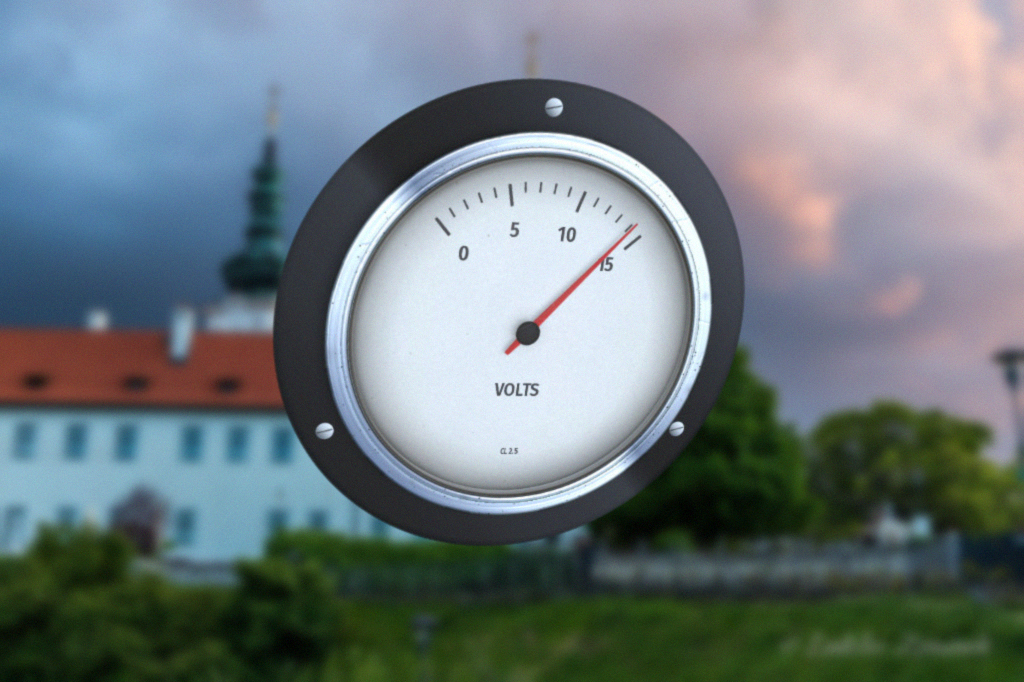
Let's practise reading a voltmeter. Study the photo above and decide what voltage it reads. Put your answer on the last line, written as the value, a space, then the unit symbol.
14 V
